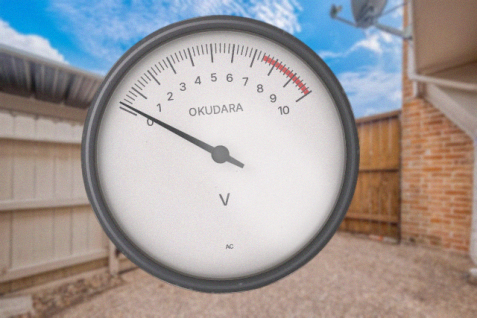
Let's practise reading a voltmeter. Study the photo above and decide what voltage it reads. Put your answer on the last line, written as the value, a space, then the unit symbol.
0.2 V
